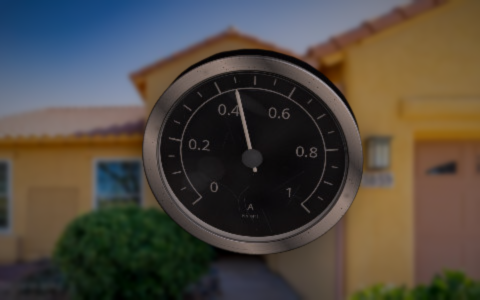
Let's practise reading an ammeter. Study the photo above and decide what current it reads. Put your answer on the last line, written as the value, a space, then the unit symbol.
0.45 A
